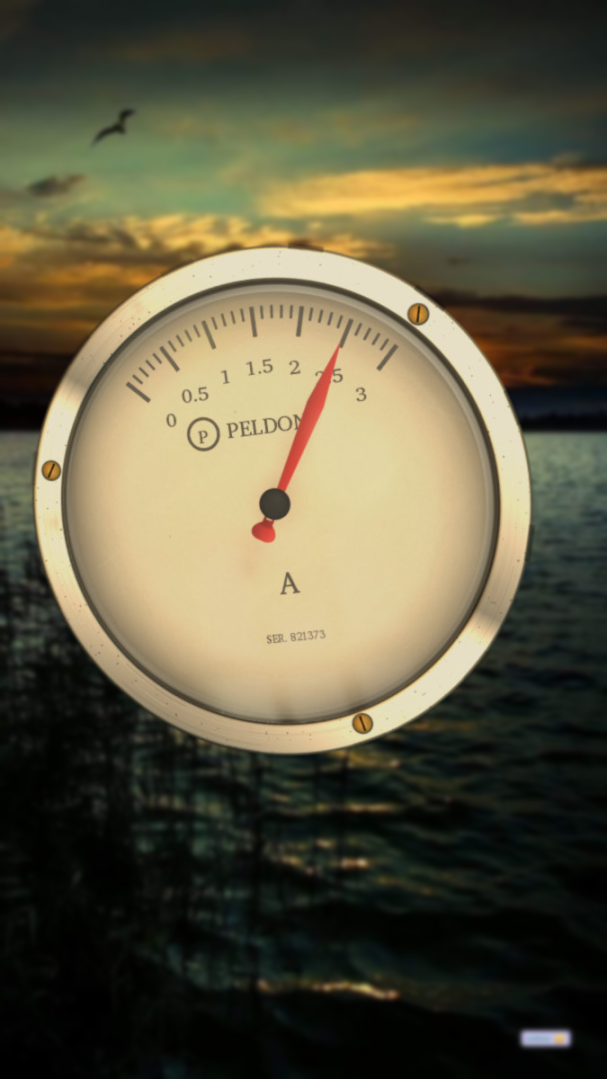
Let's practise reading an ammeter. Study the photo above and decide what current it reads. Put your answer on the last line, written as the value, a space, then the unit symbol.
2.5 A
